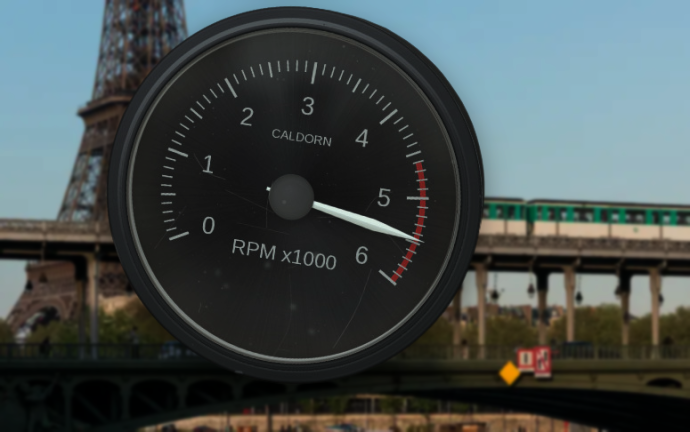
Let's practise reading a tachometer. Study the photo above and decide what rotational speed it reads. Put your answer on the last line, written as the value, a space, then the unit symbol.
5450 rpm
